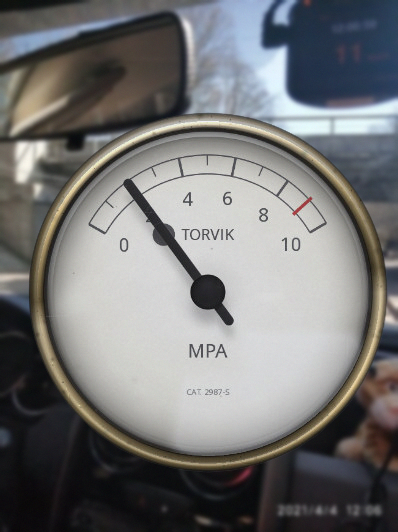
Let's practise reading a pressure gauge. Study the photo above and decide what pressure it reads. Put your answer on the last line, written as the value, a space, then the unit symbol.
2 MPa
